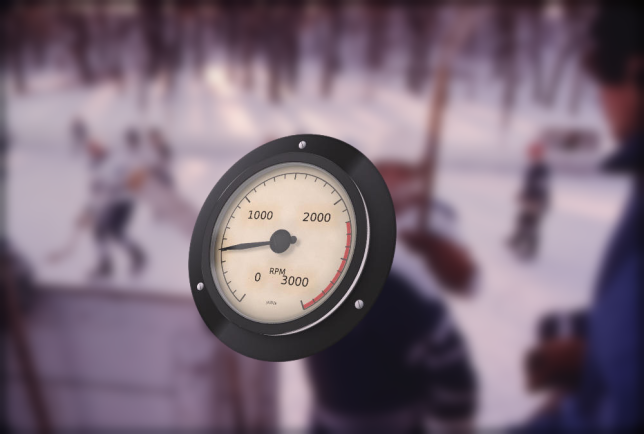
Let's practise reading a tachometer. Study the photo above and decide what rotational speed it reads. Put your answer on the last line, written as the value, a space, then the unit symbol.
500 rpm
